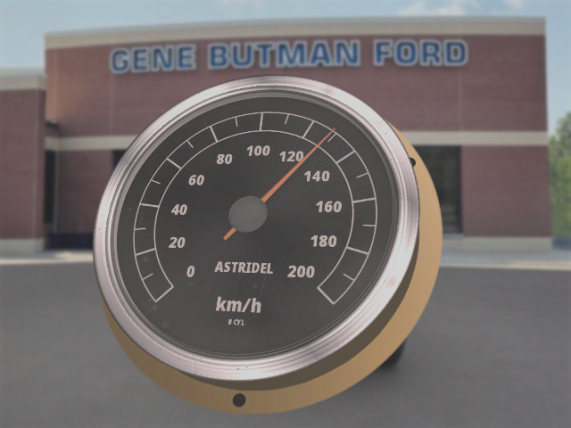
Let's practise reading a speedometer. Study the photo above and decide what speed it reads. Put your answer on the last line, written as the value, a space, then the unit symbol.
130 km/h
